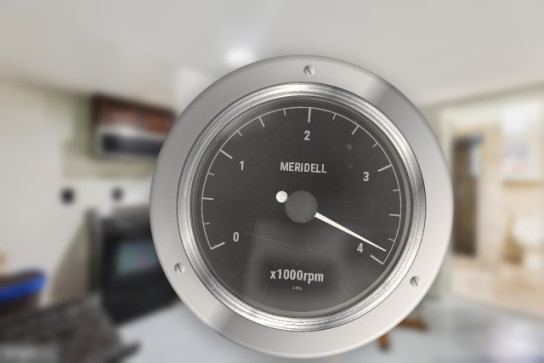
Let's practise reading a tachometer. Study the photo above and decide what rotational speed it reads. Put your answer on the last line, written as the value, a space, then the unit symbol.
3875 rpm
